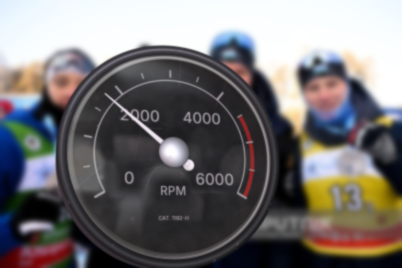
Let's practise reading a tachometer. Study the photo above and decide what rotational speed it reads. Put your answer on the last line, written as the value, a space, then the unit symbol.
1750 rpm
